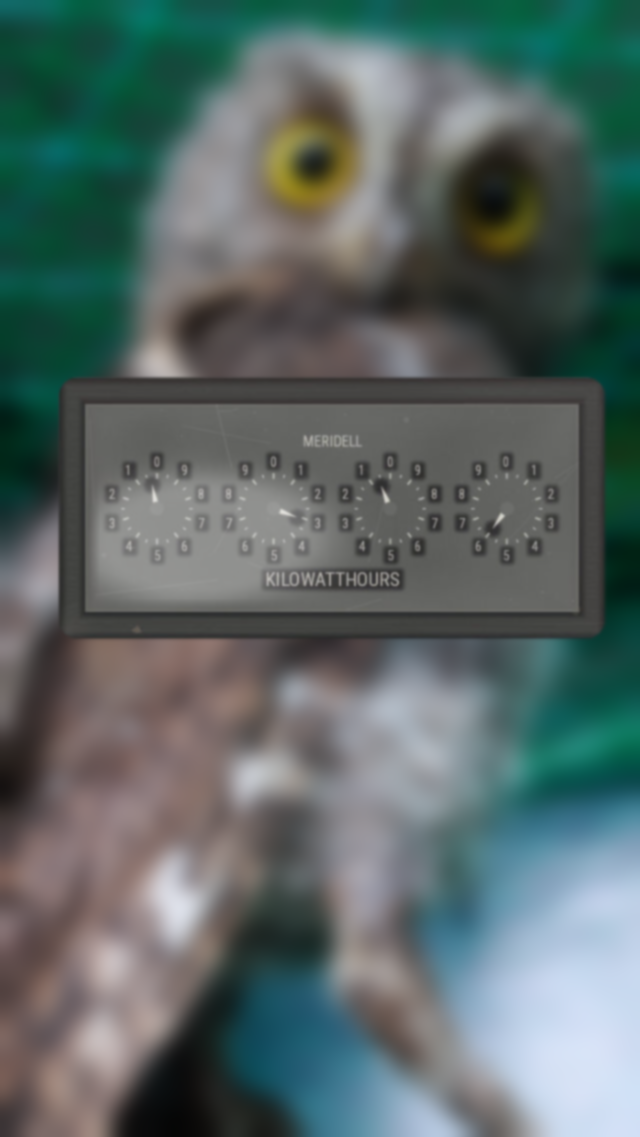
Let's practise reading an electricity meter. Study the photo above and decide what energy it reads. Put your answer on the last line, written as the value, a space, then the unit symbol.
306 kWh
